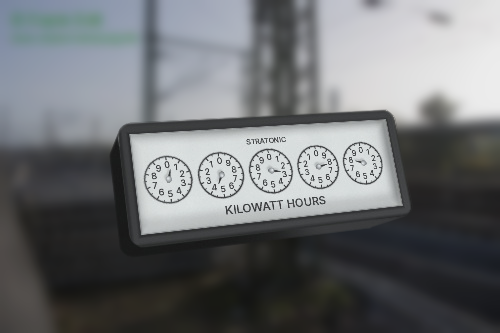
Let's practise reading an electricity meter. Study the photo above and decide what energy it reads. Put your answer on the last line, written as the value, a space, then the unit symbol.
4278 kWh
